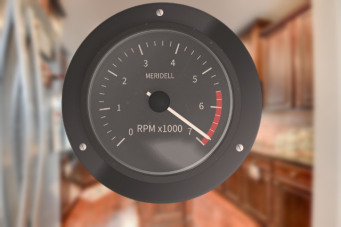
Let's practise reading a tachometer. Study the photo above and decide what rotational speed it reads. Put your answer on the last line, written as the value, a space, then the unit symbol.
6800 rpm
